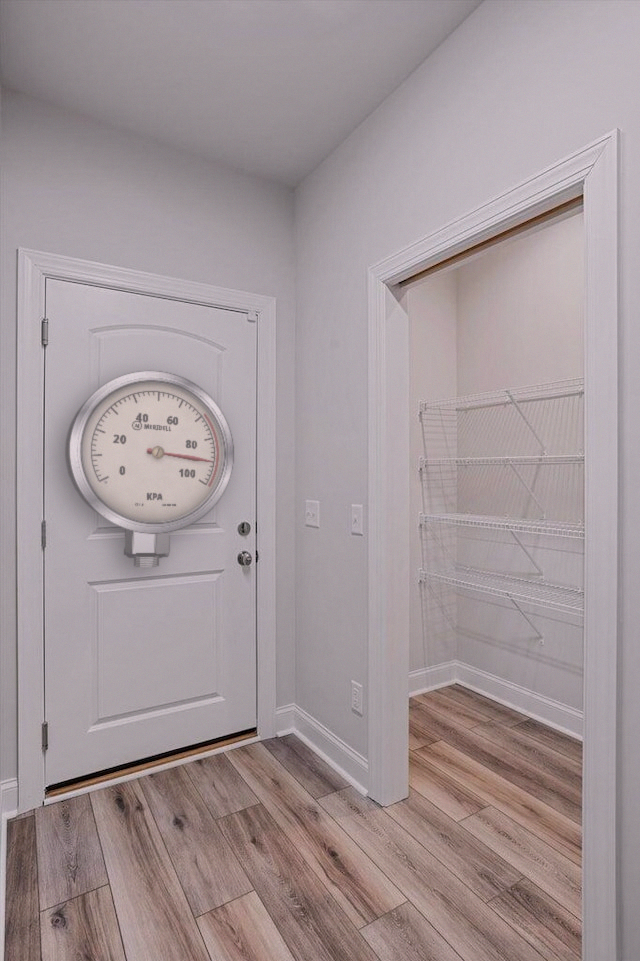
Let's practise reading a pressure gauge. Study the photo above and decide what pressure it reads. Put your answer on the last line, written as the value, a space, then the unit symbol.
90 kPa
